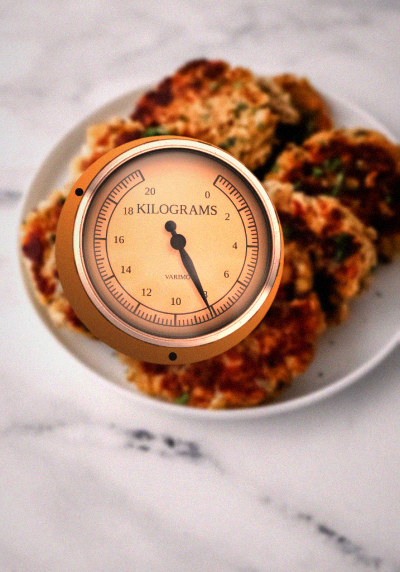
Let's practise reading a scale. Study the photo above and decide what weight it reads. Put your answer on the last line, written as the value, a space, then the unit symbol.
8.2 kg
